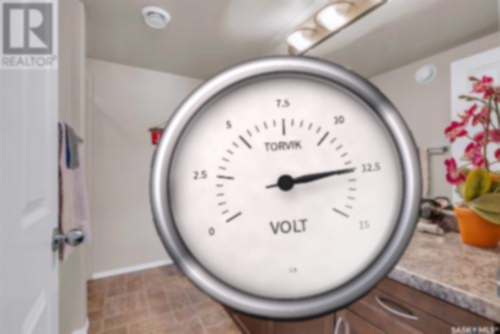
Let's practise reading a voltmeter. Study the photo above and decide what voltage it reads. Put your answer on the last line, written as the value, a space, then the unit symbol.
12.5 V
